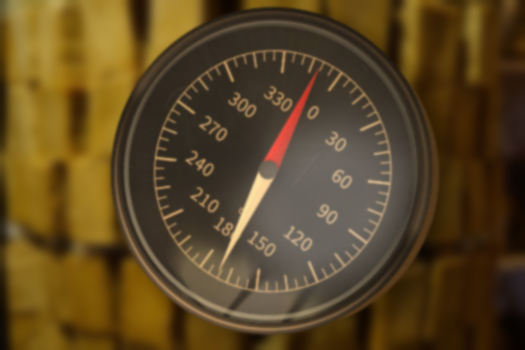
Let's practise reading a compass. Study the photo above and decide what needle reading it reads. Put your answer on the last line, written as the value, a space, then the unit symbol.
350 °
